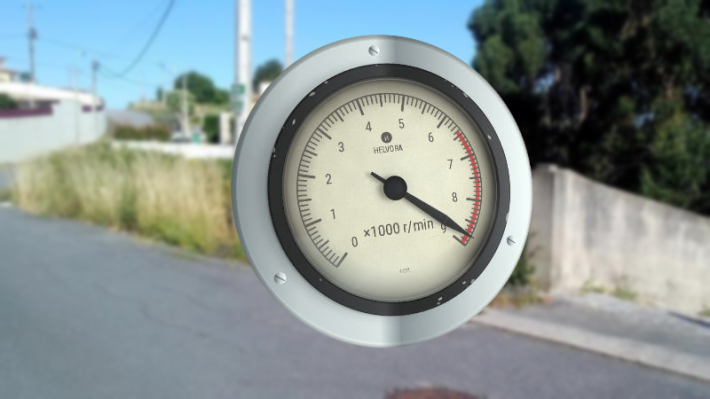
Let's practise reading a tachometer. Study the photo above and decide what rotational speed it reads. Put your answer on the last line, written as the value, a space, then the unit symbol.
8800 rpm
